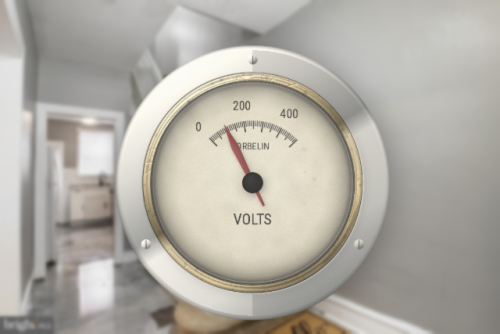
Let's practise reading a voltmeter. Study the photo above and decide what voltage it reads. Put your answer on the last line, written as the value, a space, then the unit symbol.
100 V
